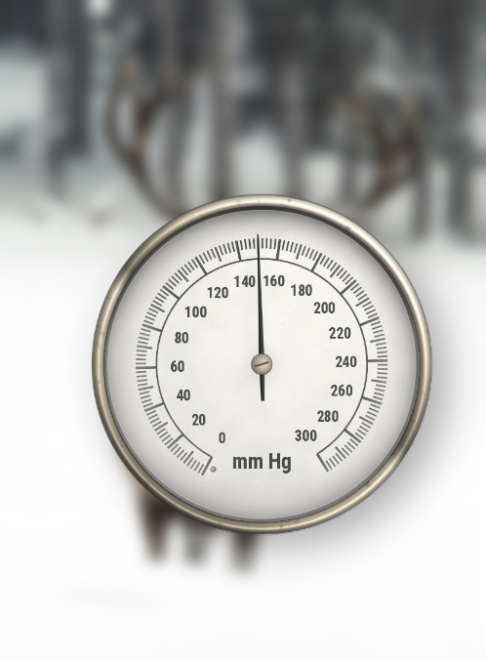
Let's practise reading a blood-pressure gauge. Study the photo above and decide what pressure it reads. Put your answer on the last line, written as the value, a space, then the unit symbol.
150 mmHg
